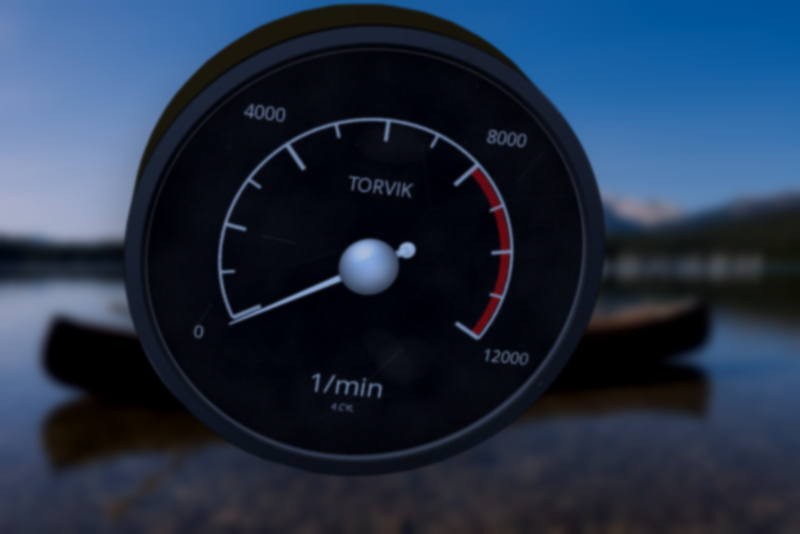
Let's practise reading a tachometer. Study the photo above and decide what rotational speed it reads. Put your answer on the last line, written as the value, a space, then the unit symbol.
0 rpm
